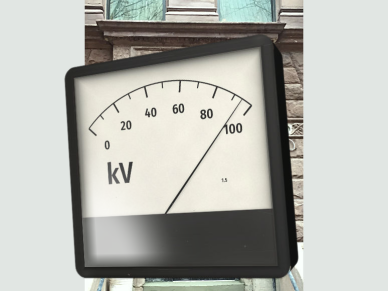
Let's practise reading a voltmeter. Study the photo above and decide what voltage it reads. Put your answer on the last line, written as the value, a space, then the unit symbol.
95 kV
